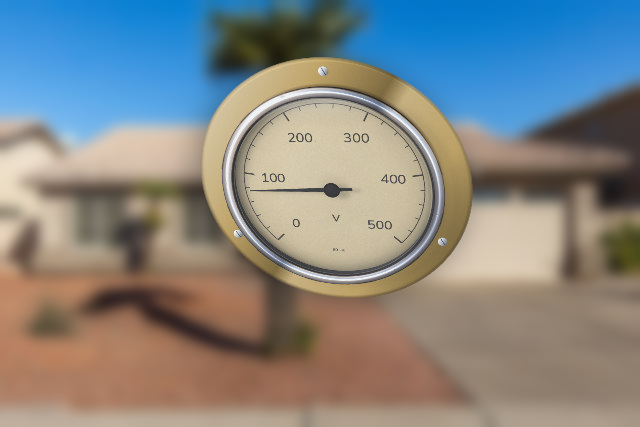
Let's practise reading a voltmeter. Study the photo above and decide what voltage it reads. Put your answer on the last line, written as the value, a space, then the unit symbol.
80 V
